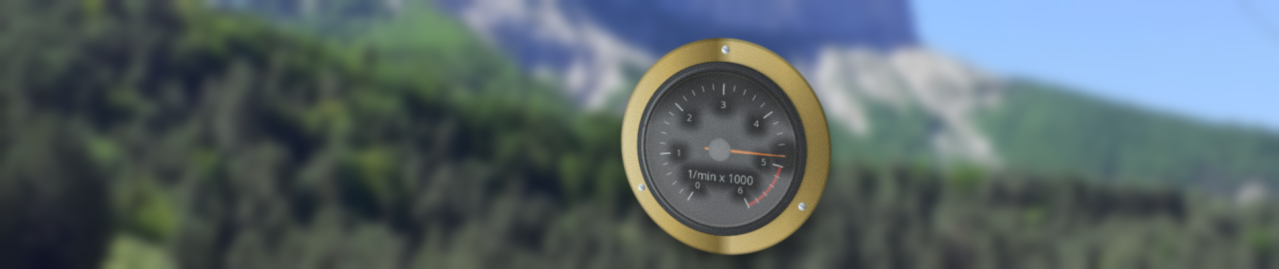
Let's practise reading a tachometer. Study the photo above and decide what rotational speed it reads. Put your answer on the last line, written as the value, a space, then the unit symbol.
4800 rpm
